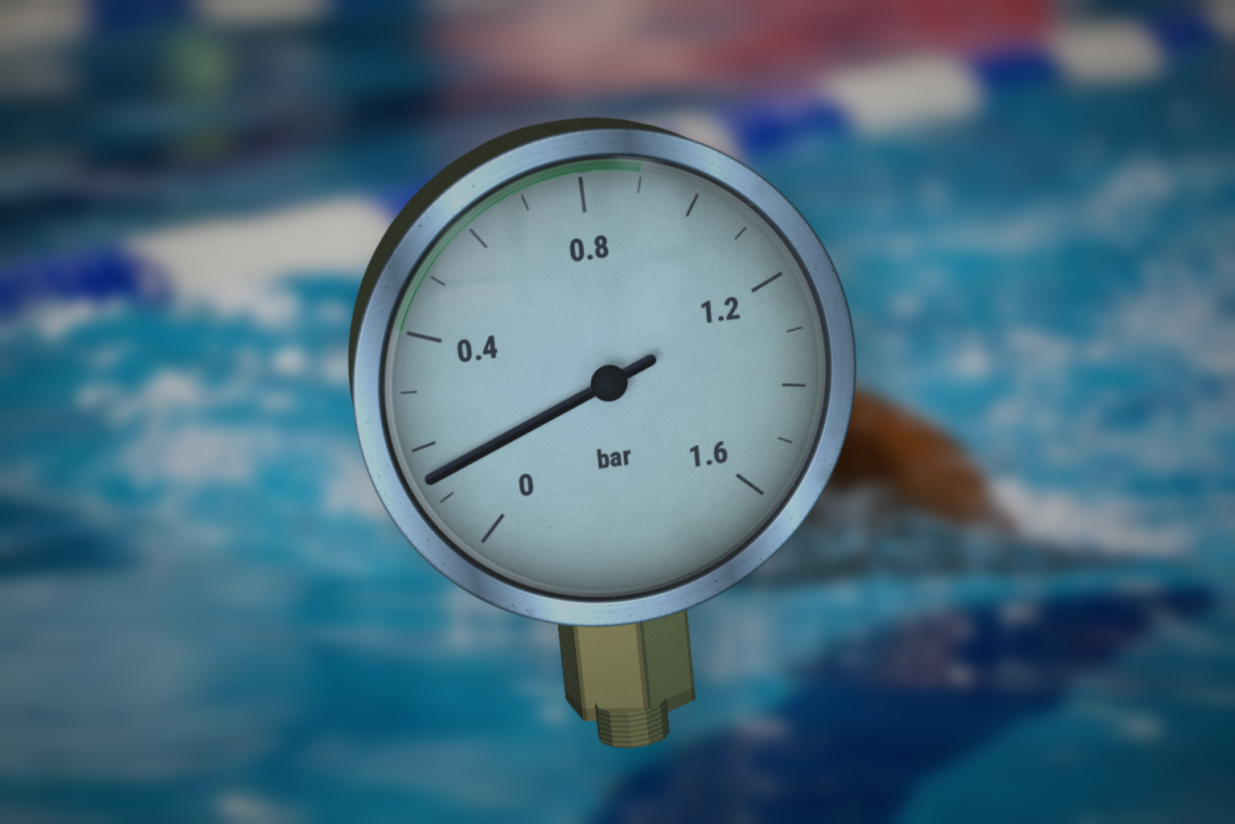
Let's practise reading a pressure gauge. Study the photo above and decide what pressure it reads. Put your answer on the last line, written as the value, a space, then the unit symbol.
0.15 bar
